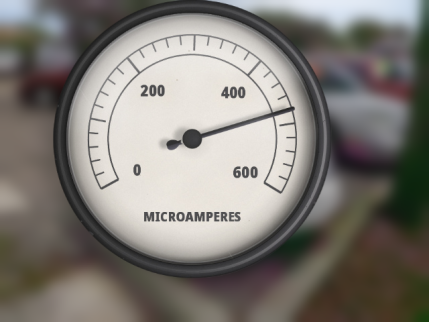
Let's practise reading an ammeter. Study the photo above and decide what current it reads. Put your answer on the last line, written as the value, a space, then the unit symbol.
480 µA
